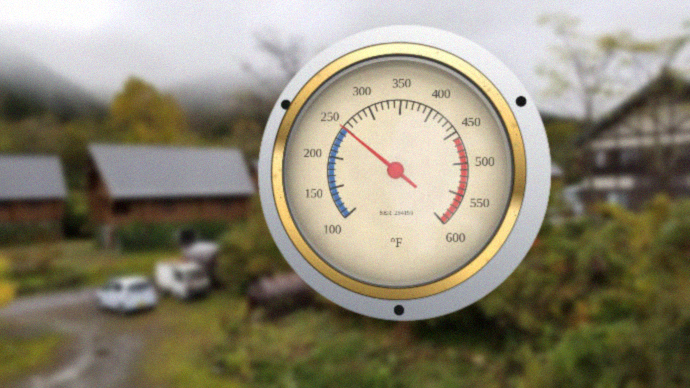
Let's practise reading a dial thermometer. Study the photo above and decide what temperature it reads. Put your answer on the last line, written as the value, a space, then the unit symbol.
250 °F
